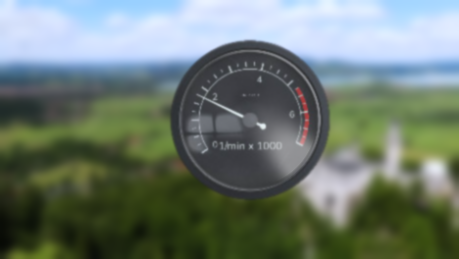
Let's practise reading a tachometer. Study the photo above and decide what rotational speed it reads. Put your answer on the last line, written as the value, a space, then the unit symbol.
1750 rpm
